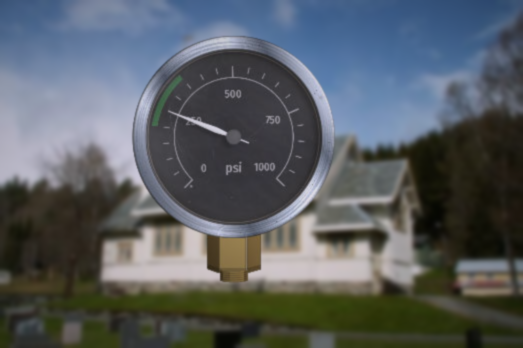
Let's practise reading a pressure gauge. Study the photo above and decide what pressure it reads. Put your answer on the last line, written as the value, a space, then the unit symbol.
250 psi
